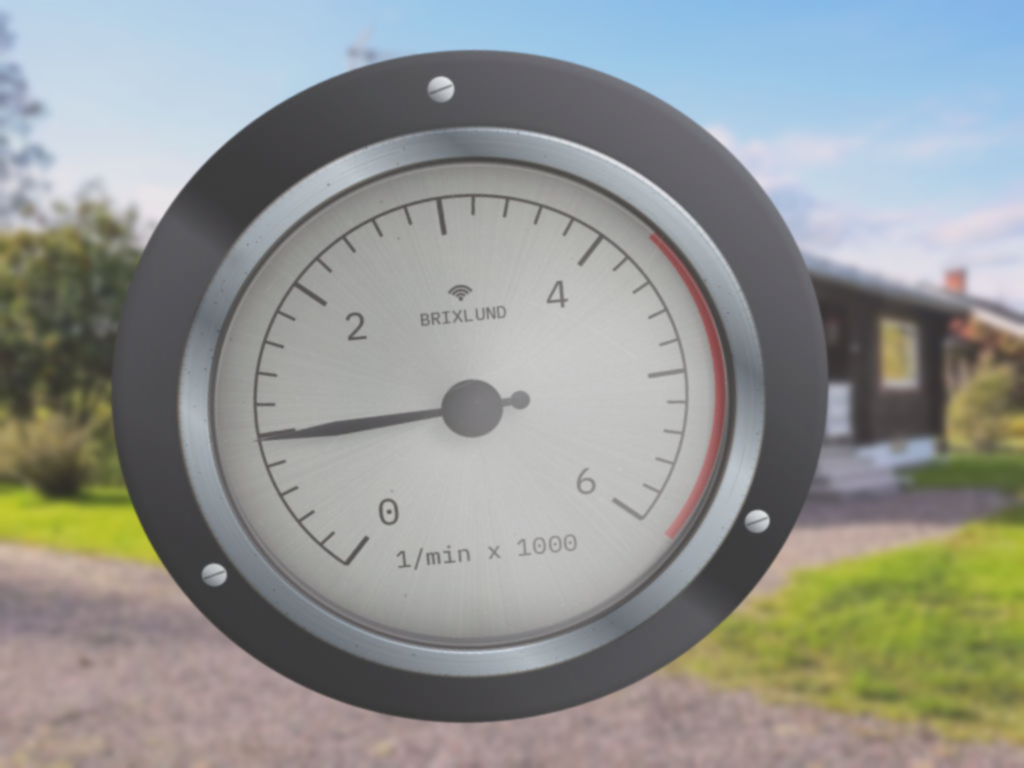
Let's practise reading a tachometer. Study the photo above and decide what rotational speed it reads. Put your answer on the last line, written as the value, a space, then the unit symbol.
1000 rpm
